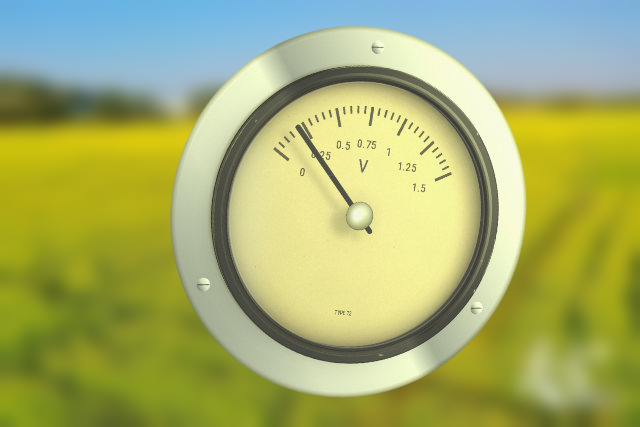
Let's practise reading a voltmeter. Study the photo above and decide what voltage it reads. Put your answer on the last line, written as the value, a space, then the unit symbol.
0.2 V
